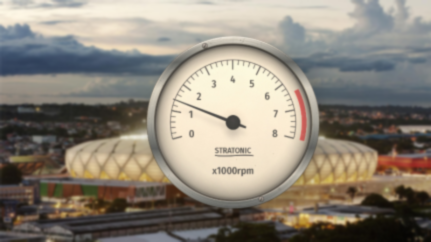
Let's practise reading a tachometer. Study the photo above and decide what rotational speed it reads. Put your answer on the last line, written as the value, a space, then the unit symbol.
1400 rpm
